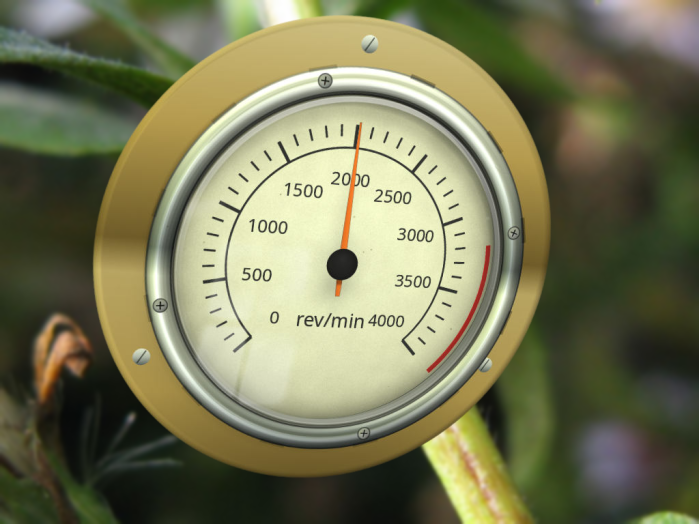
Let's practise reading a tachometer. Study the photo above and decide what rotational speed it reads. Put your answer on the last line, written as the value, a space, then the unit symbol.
2000 rpm
